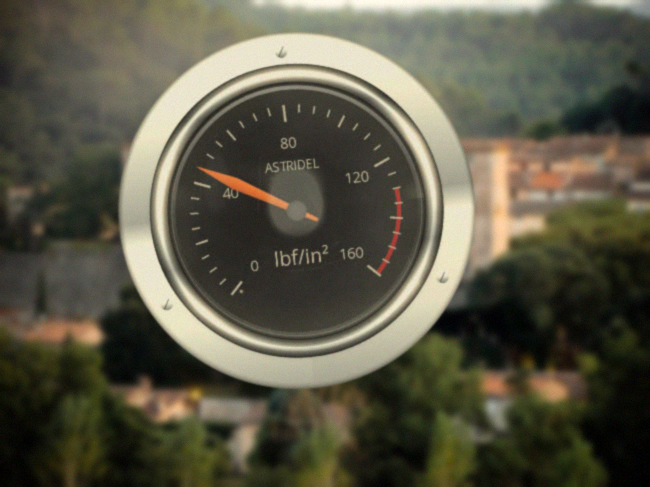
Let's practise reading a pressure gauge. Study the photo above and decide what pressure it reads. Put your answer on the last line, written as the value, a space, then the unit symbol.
45 psi
